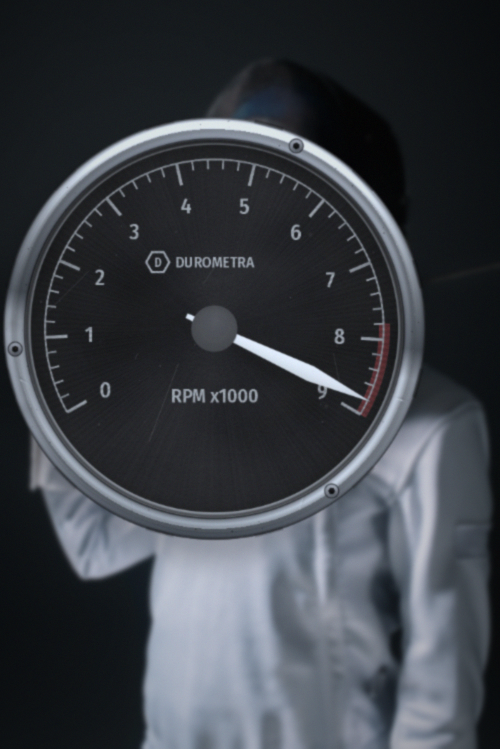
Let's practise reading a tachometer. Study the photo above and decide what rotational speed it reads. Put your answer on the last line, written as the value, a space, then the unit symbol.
8800 rpm
